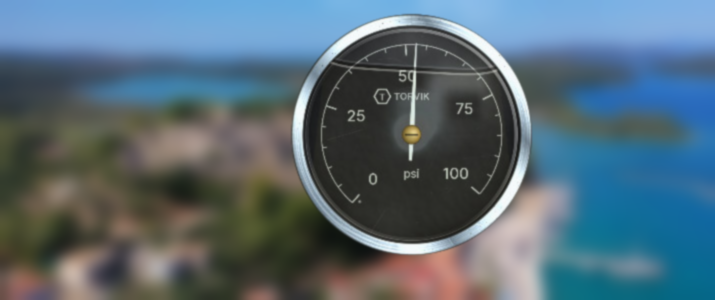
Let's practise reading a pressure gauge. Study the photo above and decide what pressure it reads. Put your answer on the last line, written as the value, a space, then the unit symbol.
52.5 psi
